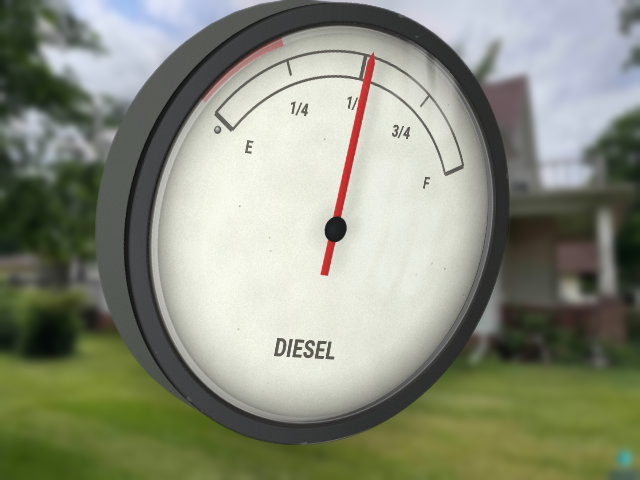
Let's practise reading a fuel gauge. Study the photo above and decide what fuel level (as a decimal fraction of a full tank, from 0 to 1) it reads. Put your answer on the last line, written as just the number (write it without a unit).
0.5
